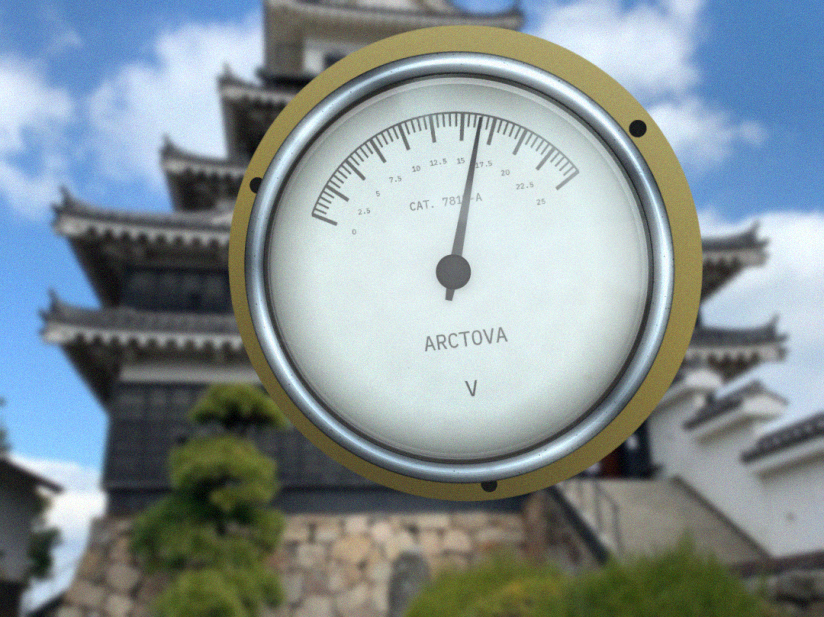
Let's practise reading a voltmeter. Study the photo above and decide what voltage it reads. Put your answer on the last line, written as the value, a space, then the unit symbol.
16.5 V
